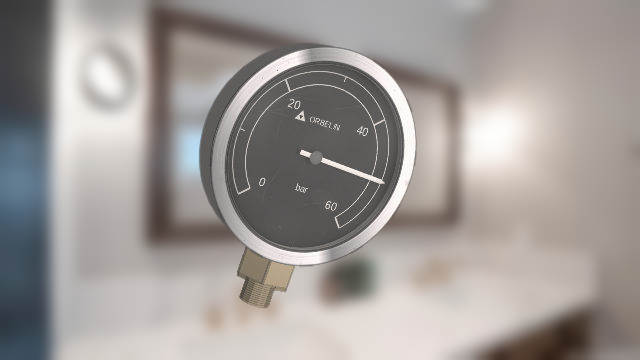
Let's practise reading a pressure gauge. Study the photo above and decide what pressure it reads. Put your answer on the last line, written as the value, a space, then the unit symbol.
50 bar
